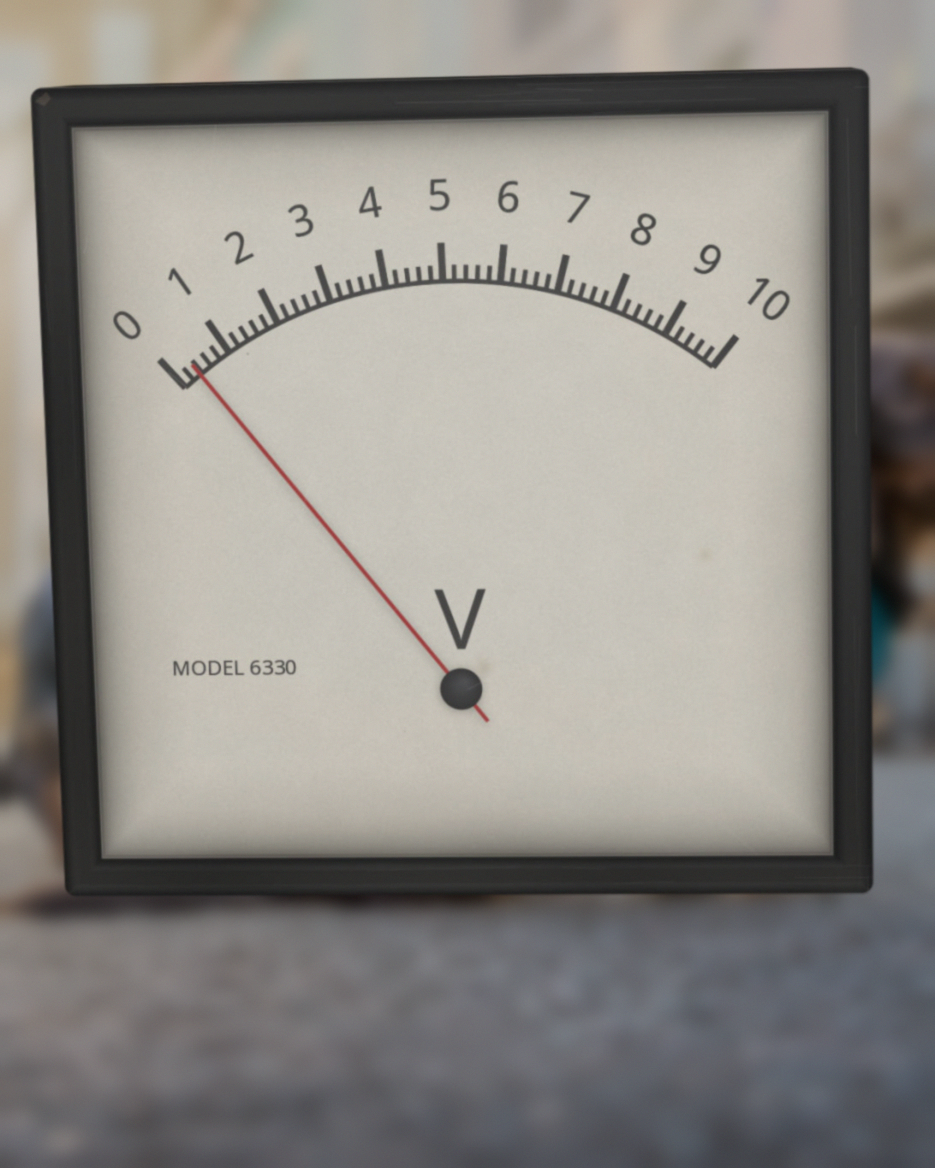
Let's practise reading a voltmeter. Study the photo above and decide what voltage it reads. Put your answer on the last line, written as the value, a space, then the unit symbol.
0.4 V
